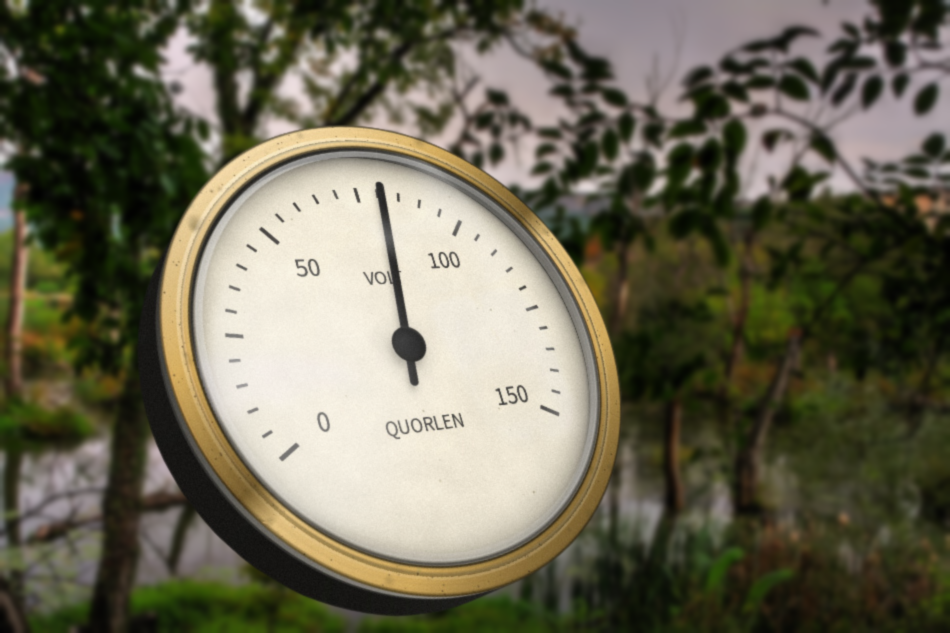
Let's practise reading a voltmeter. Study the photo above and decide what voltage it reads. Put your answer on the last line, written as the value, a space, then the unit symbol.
80 V
